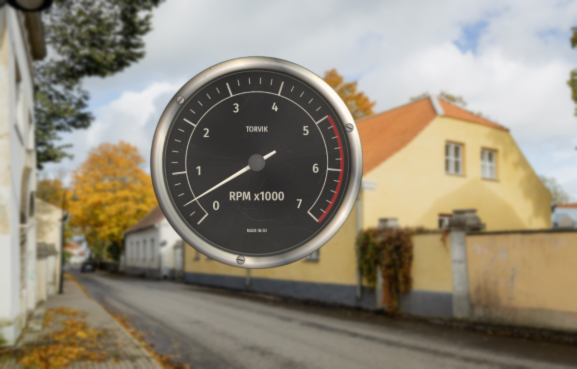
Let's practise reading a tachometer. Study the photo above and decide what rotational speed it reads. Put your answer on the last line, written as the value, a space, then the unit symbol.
400 rpm
